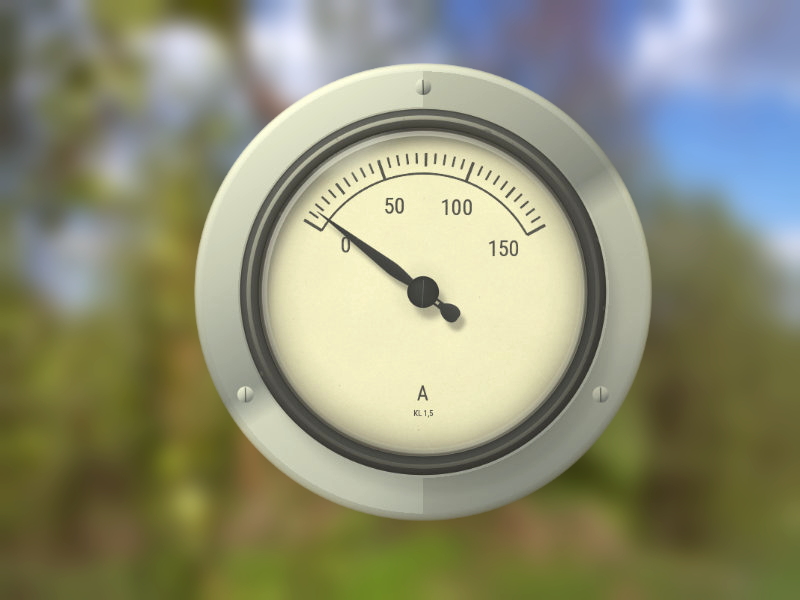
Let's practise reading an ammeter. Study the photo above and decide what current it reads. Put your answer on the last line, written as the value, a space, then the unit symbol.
7.5 A
